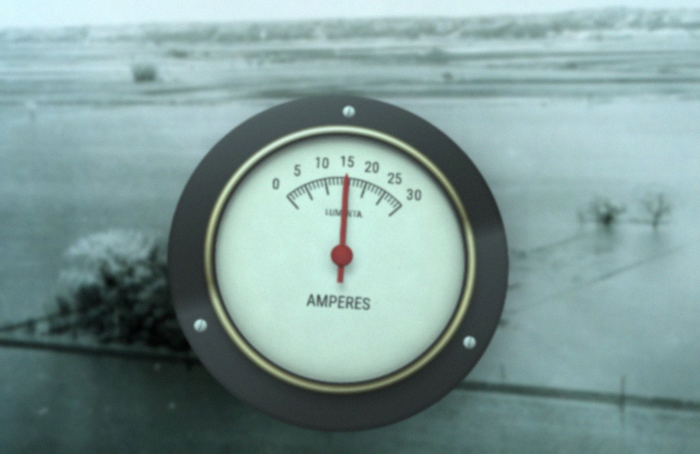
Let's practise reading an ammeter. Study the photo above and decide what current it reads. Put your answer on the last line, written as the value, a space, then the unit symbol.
15 A
